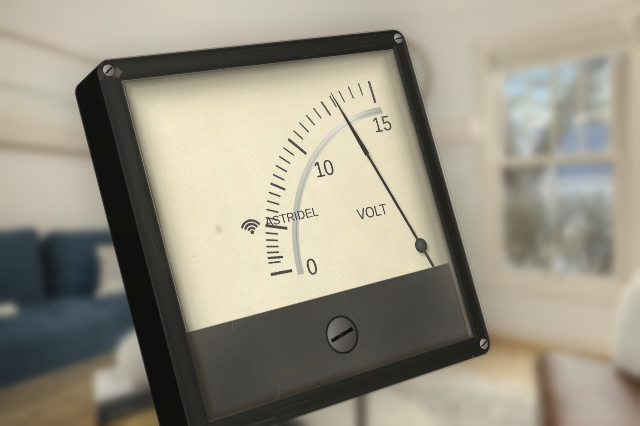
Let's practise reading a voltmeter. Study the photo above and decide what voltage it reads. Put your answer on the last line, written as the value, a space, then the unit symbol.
13 V
